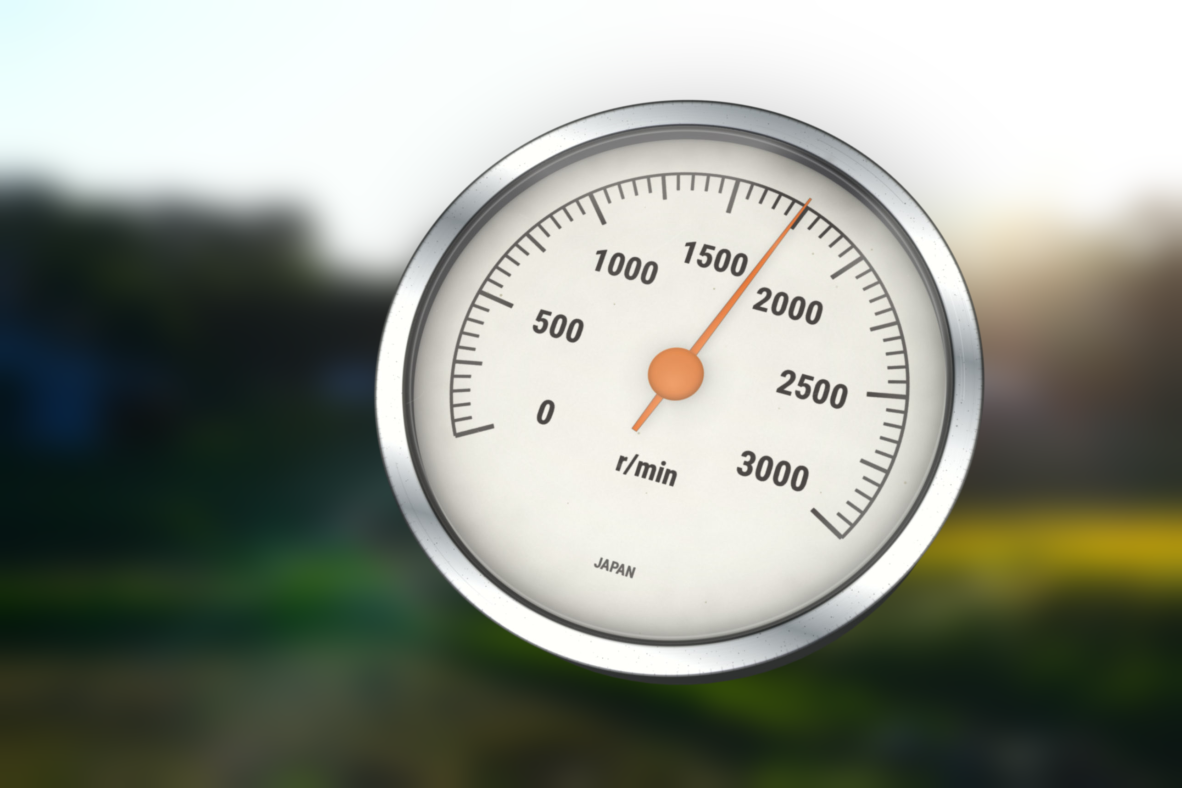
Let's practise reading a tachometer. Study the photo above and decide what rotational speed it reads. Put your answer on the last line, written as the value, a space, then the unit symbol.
1750 rpm
